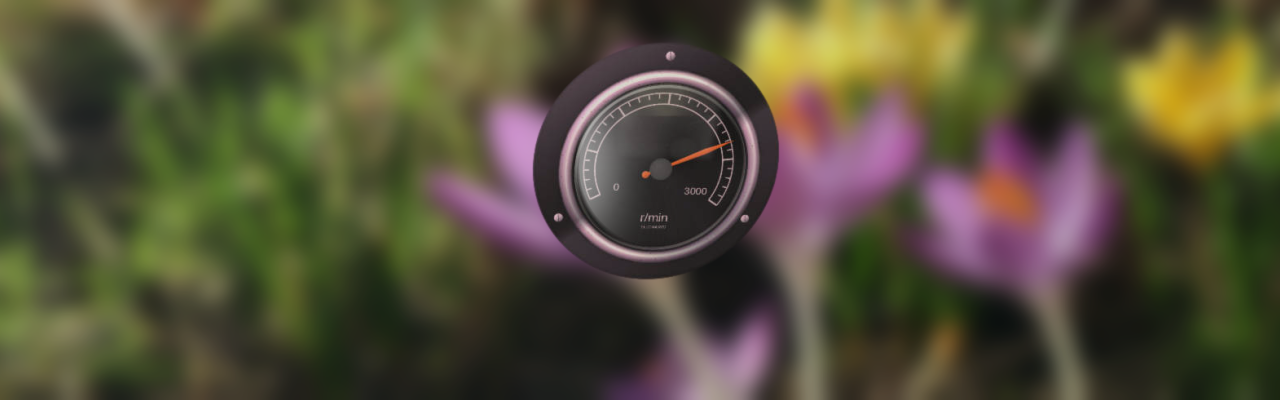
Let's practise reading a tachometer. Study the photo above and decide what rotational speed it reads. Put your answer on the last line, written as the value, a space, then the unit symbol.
2300 rpm
